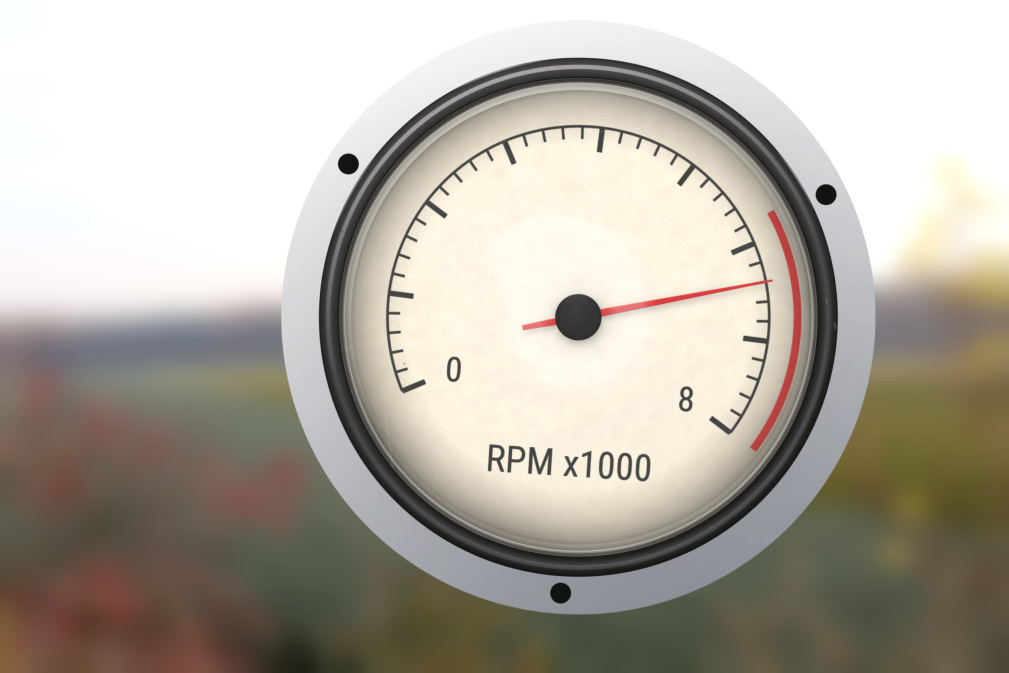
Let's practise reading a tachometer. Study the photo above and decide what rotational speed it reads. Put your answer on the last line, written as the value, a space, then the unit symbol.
6400 rpm
